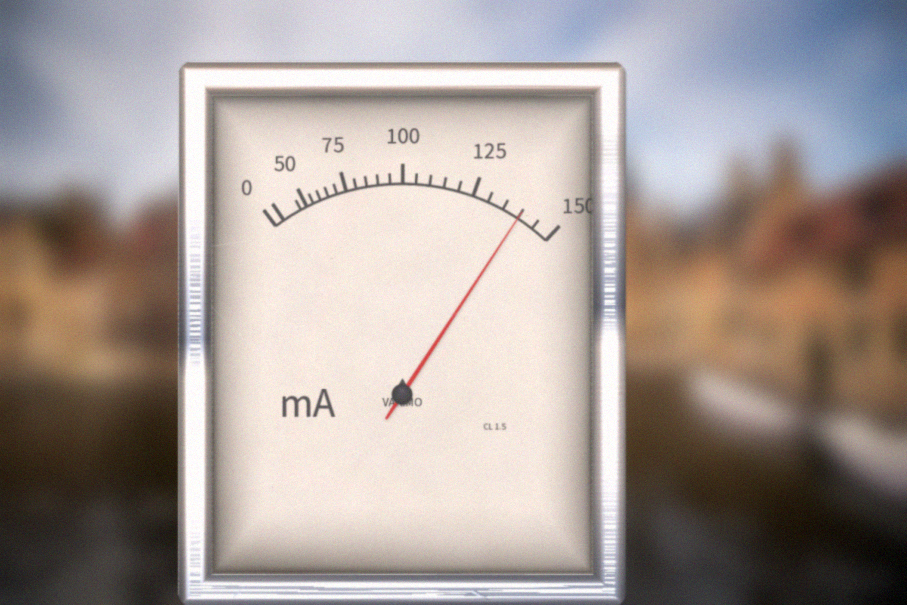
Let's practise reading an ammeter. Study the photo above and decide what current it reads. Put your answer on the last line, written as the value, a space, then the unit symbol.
140 mA
